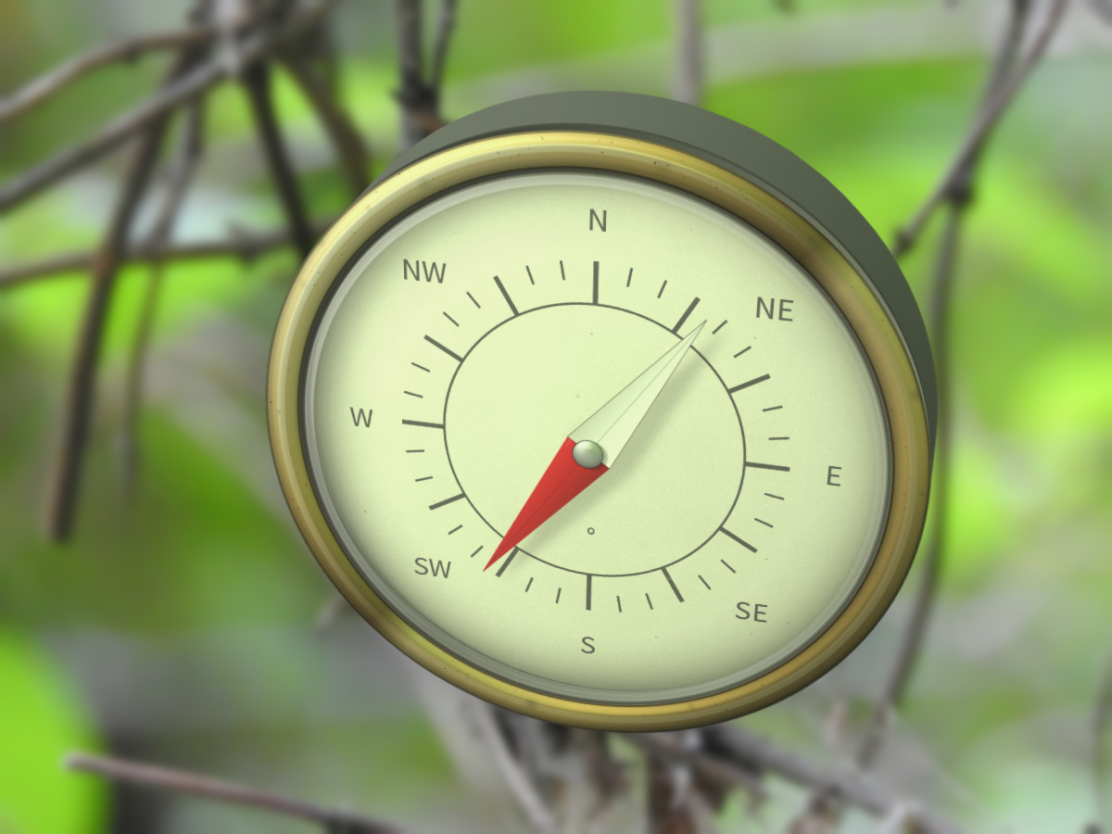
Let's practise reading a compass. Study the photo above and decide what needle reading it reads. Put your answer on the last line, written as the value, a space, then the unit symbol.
215 °
